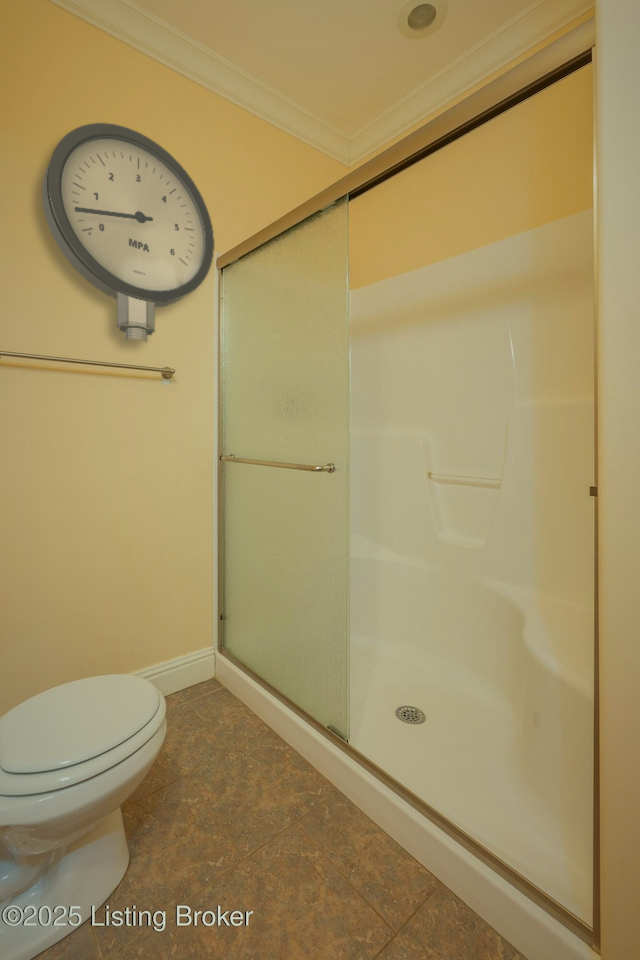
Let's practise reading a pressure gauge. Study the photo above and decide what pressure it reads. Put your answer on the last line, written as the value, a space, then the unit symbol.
0.4 MPa
